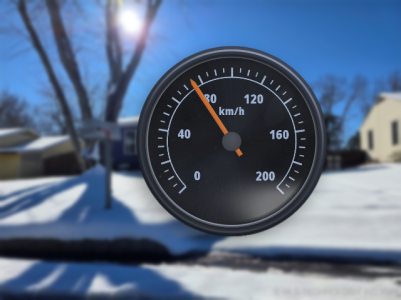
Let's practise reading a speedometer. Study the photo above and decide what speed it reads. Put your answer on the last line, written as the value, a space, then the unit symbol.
75 km/h
